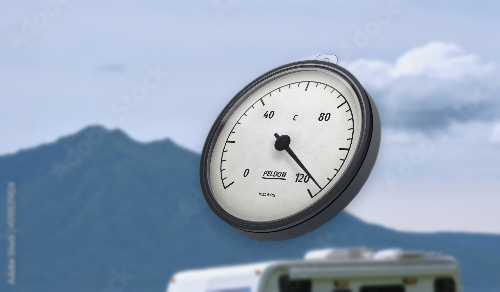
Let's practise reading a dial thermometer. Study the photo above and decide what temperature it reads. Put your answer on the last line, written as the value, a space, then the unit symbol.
116 °C
